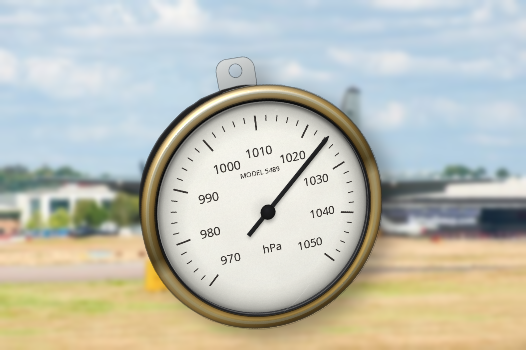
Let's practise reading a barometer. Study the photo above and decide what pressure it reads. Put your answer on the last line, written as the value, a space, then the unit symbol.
1024 hPa
